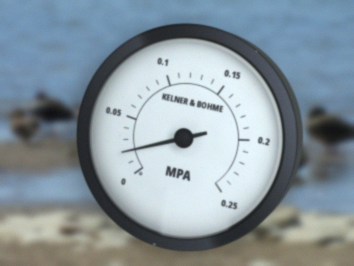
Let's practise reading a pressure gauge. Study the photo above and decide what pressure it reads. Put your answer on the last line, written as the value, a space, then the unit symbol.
0.02 MPa
